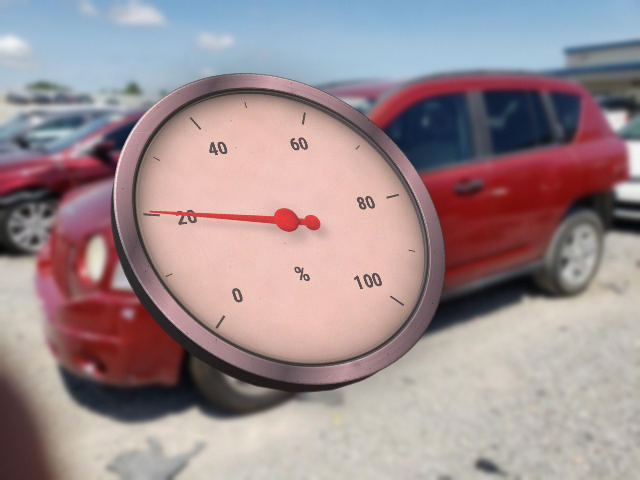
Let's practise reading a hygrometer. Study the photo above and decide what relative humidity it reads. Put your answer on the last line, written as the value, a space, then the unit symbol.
20 %
